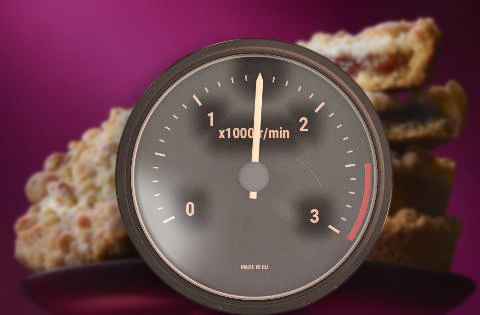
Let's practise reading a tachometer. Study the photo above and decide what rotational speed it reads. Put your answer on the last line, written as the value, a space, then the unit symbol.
1500 rpm
